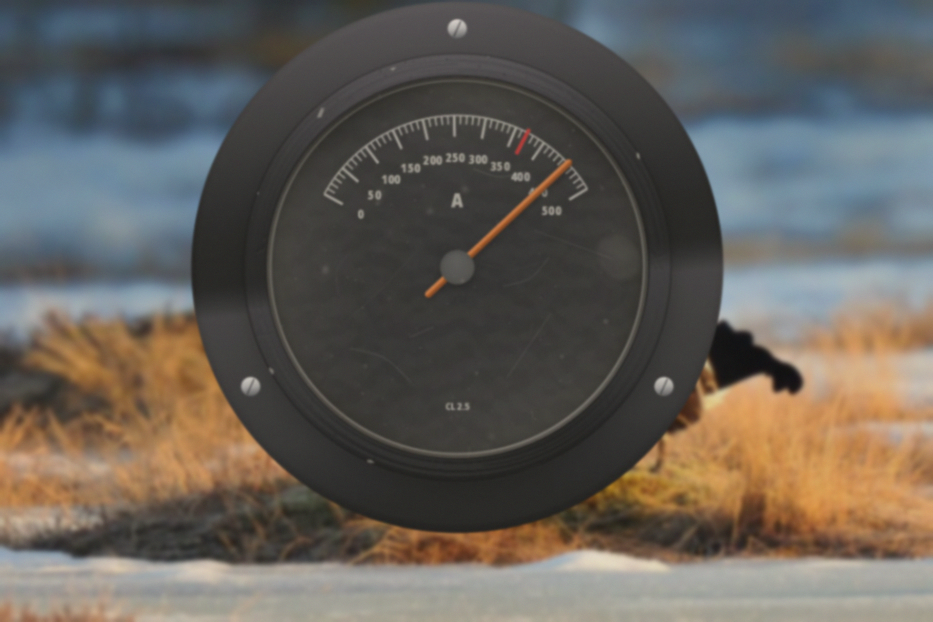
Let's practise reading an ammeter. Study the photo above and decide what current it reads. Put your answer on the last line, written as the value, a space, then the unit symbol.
450 A
